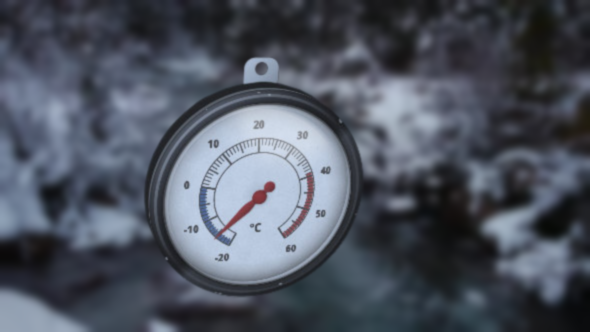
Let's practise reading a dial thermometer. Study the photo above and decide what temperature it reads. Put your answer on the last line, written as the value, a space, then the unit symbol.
-15 °C
